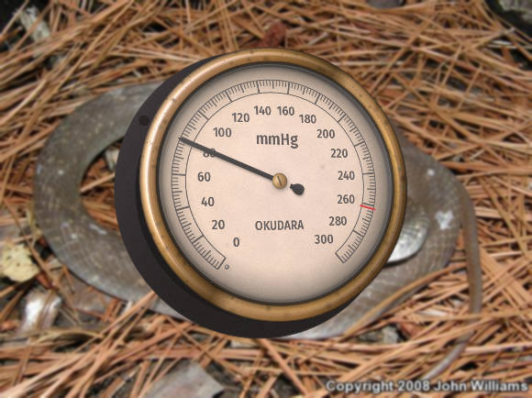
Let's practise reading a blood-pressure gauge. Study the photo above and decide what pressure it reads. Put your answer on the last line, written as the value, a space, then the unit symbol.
80 mmHg
